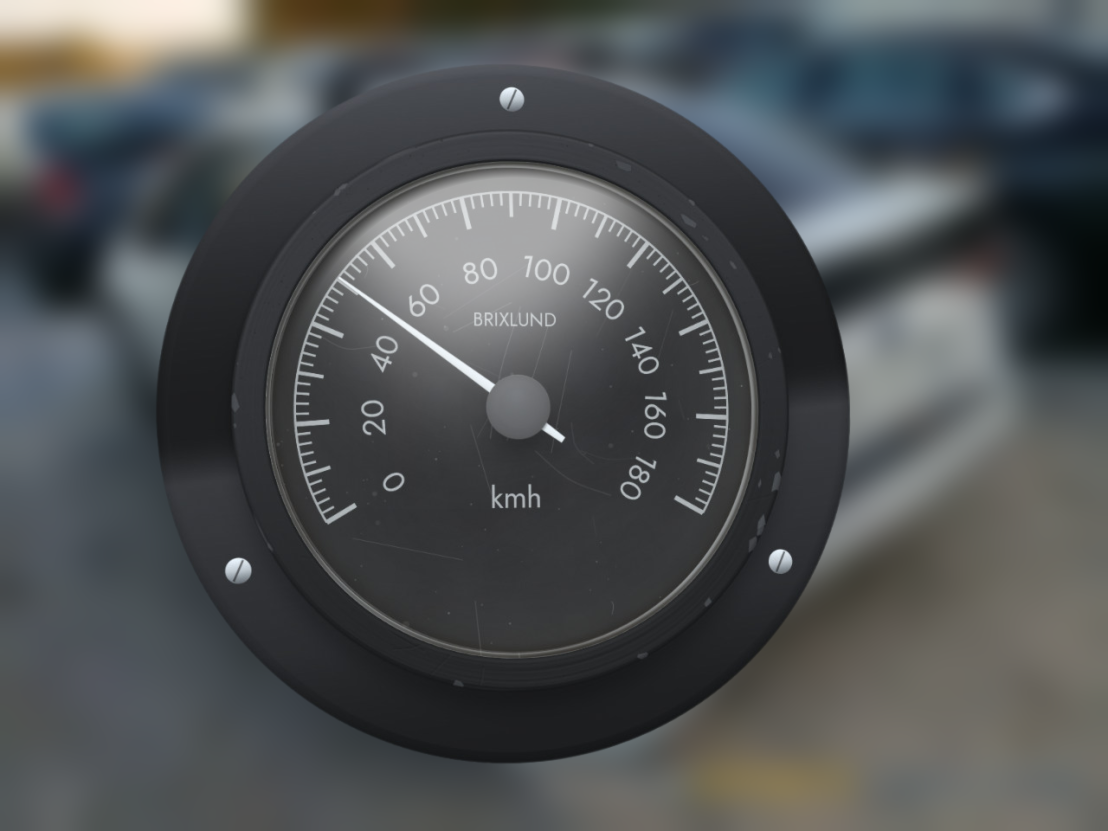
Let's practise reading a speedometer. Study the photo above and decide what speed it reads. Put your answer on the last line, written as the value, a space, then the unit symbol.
50 km/h
